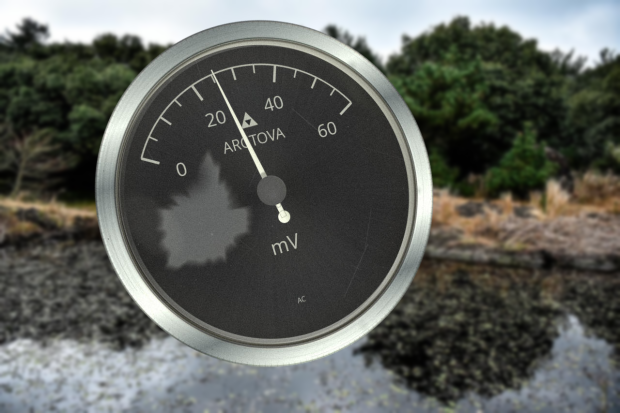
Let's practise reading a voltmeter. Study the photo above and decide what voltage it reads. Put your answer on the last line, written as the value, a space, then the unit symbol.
25 mV
